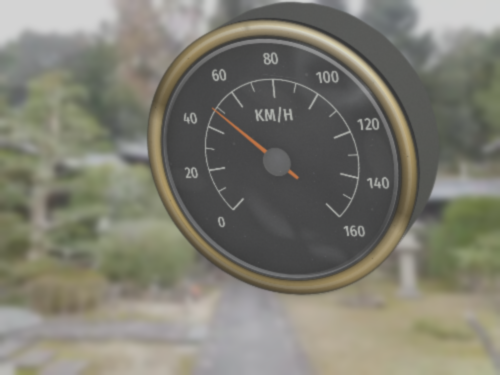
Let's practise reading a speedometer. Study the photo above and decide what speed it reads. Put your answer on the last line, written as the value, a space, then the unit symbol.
50 km/h
